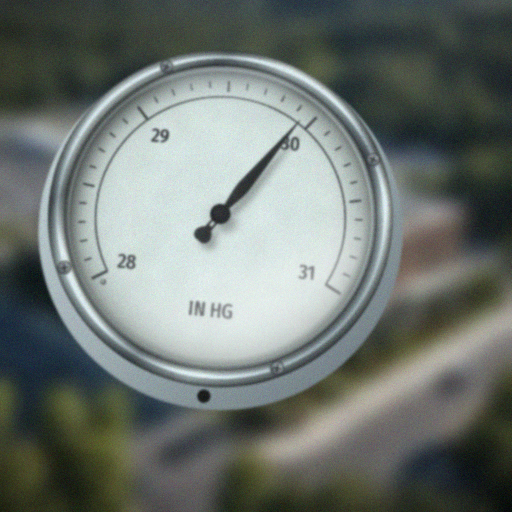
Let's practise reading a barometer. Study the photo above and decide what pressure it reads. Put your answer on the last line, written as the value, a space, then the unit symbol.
29.95 inHg
